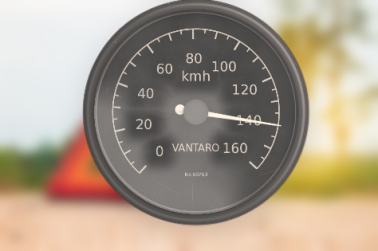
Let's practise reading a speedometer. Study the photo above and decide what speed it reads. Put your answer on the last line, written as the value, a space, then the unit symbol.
140 km/h
